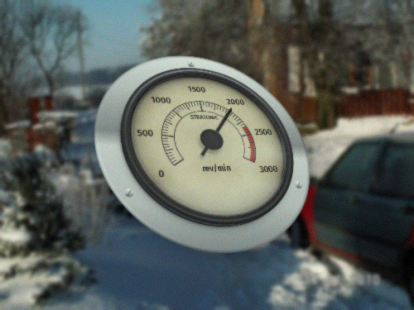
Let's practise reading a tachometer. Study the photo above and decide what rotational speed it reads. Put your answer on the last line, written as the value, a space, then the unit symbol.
2000 rpm
